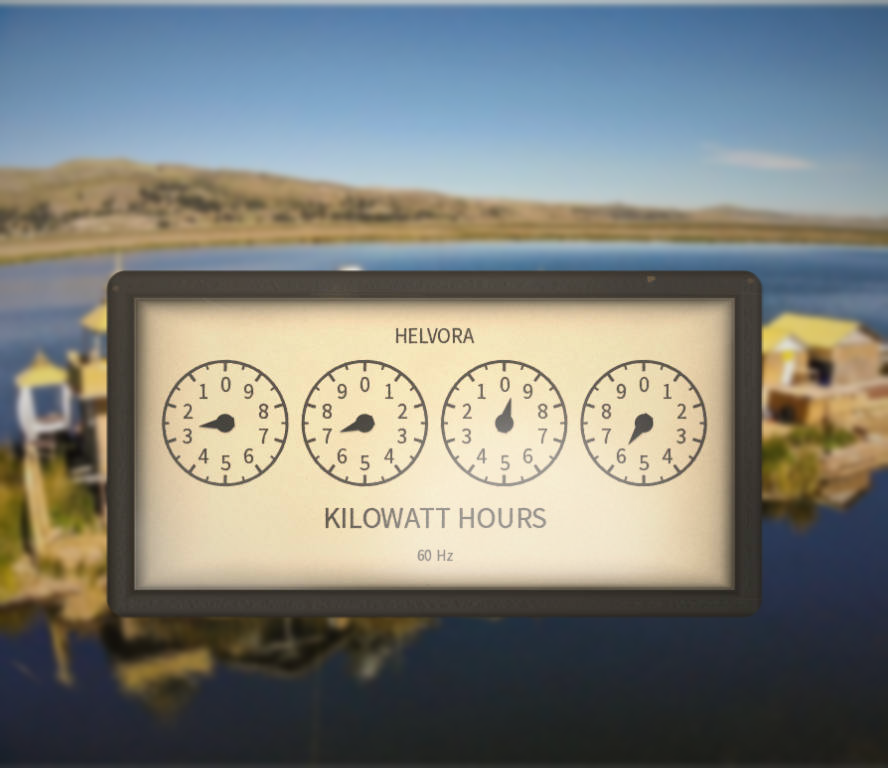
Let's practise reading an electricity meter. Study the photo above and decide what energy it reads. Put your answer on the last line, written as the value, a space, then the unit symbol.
2696 kWh
